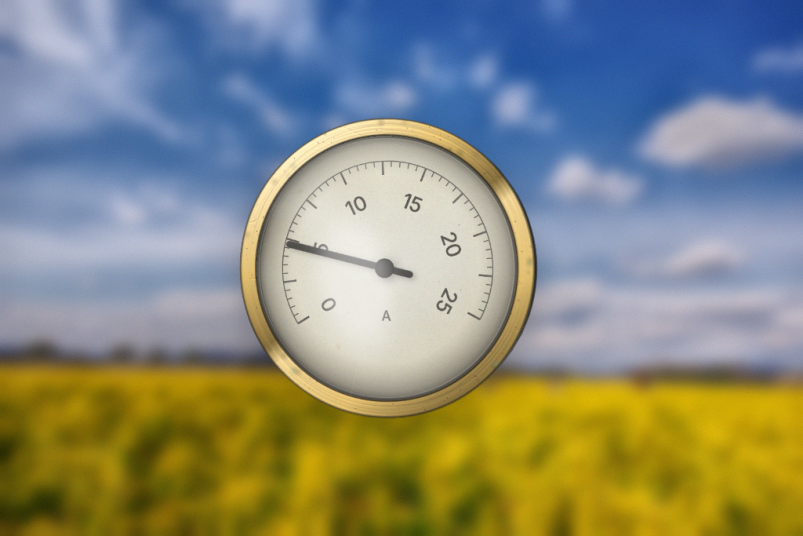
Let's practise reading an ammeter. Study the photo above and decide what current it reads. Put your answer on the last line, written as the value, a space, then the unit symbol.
4.75 A
